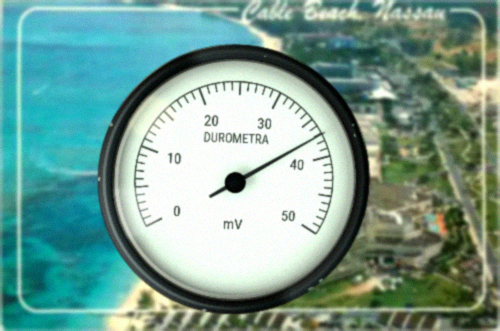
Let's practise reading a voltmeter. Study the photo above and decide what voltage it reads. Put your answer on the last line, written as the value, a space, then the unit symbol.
37 mV
